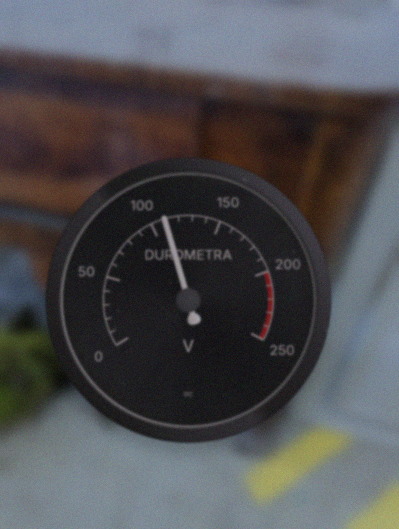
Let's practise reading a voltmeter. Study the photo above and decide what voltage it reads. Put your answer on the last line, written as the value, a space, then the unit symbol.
110 V
